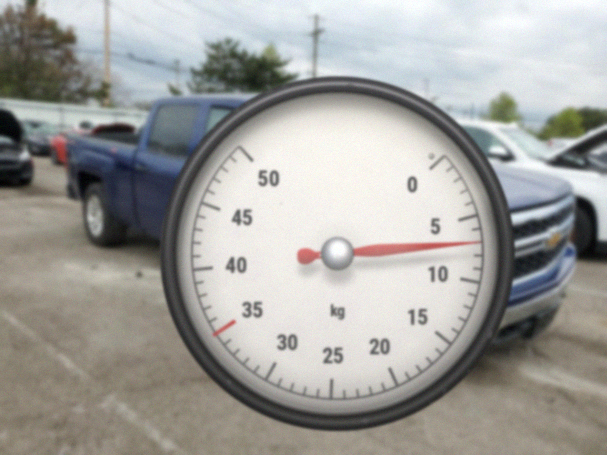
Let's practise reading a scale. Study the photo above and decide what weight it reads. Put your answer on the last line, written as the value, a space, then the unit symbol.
7 kg
